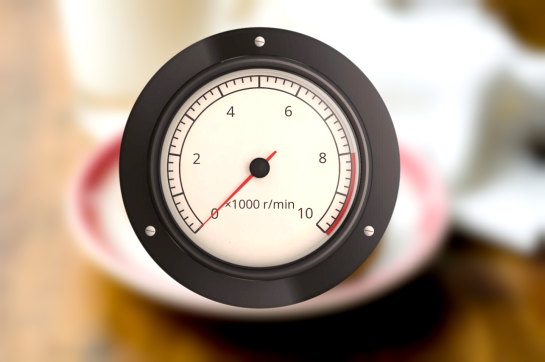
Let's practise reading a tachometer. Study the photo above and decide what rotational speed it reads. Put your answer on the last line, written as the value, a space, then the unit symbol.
0 rpm
